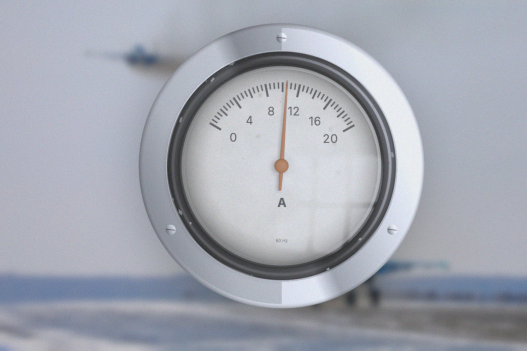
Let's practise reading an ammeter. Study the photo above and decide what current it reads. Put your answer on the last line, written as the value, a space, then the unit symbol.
10.5 A
